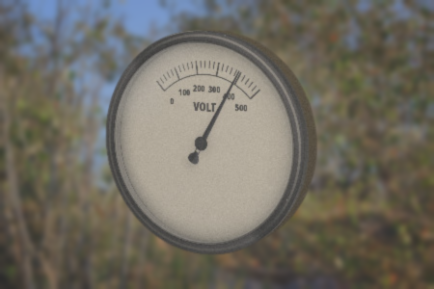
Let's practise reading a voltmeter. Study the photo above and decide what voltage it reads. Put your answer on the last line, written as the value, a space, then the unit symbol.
400 V
